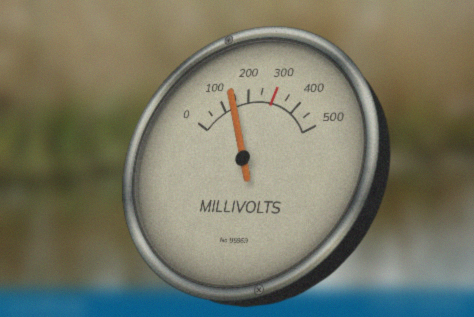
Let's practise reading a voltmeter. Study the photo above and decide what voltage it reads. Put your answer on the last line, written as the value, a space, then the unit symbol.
150 mV
